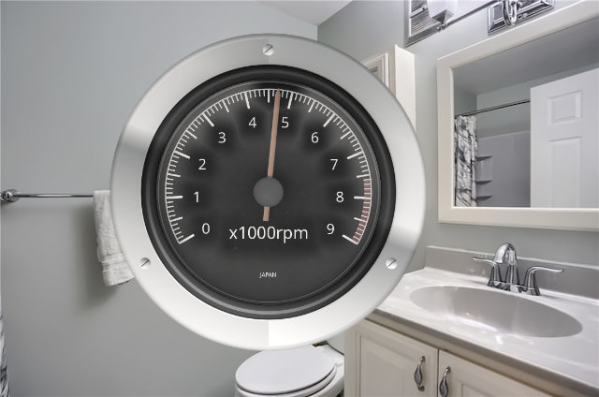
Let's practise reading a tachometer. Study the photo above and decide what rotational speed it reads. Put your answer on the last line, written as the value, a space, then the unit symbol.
4700 rpm
